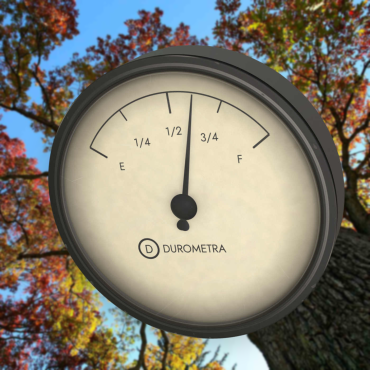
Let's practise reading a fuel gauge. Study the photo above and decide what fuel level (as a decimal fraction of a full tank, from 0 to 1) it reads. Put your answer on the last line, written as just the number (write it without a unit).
0.625
